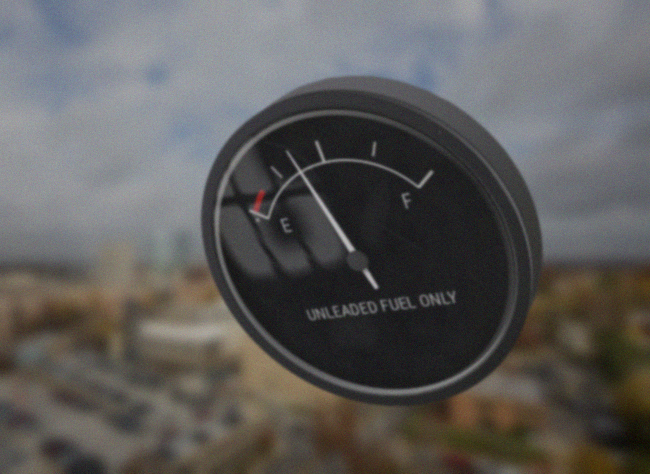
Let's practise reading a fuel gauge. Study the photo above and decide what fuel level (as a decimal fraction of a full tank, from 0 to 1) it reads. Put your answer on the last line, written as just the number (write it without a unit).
0.375
